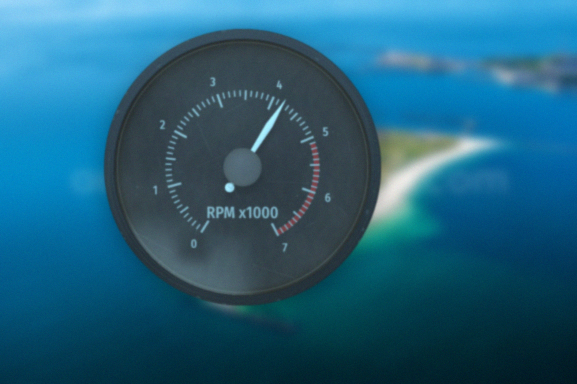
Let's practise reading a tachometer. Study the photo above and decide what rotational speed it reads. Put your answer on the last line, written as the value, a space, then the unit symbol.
4200 rpm
